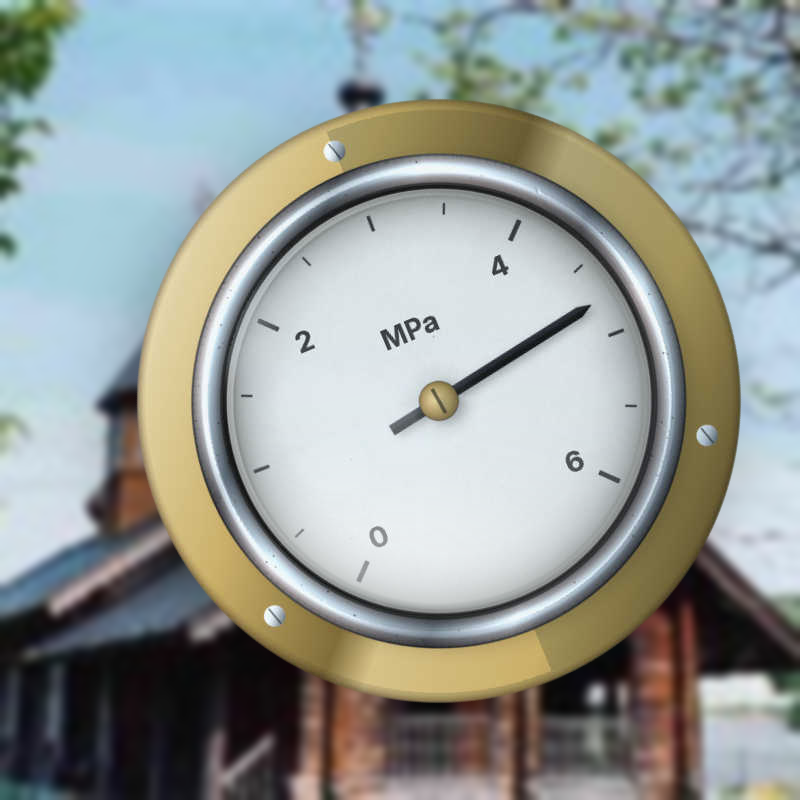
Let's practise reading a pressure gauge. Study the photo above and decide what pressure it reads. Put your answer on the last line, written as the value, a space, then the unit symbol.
4.75 MPa
